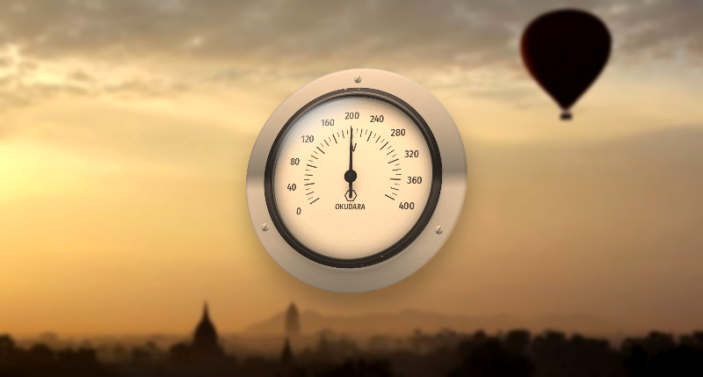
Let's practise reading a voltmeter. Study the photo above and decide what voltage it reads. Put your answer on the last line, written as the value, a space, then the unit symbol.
200 V
